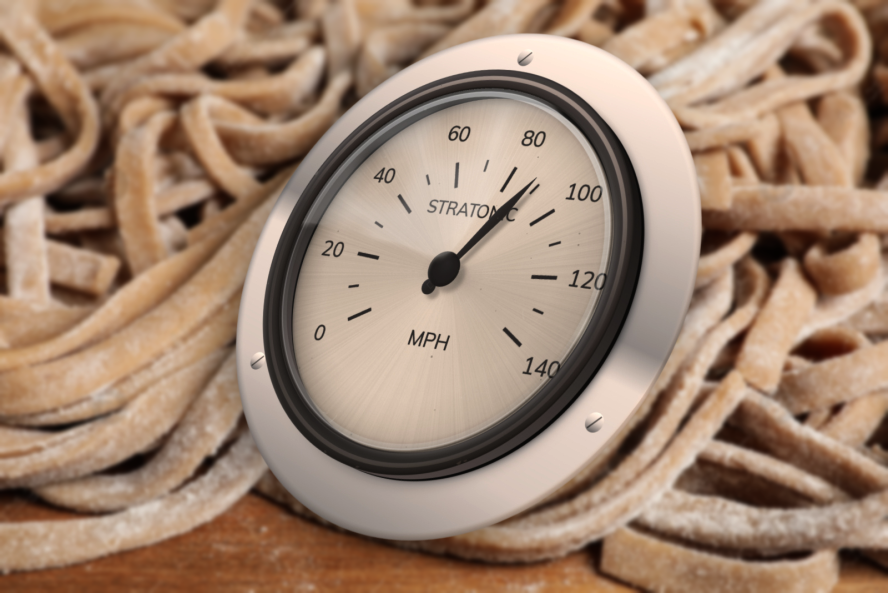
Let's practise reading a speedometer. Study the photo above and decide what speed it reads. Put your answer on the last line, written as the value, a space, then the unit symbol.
90 mph
